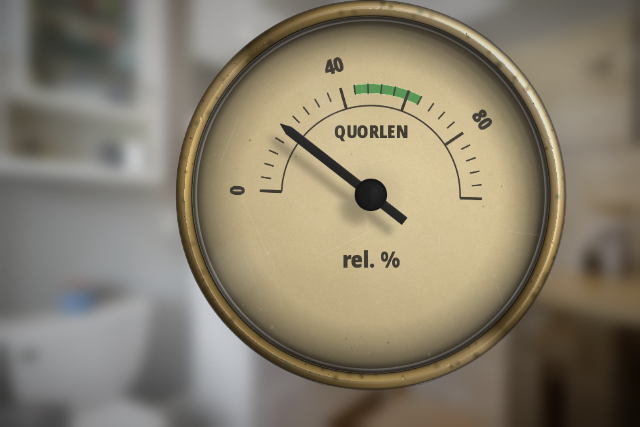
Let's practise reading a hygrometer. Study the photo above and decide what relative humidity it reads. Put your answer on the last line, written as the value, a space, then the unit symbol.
20 %
